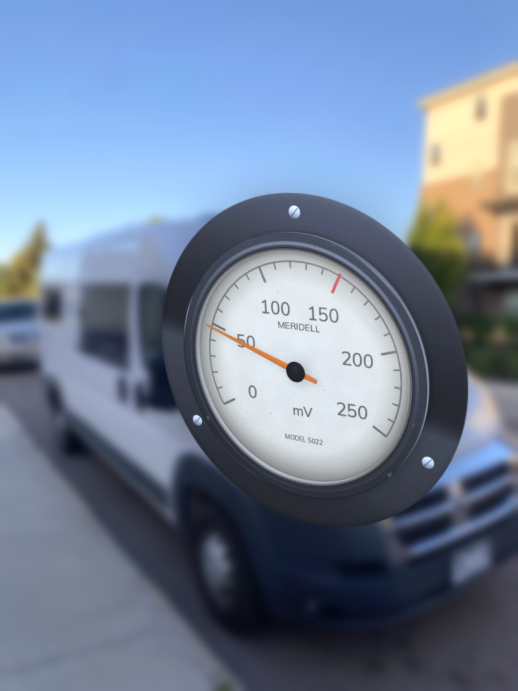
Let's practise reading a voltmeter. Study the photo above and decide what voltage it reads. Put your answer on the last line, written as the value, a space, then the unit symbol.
50 mV
